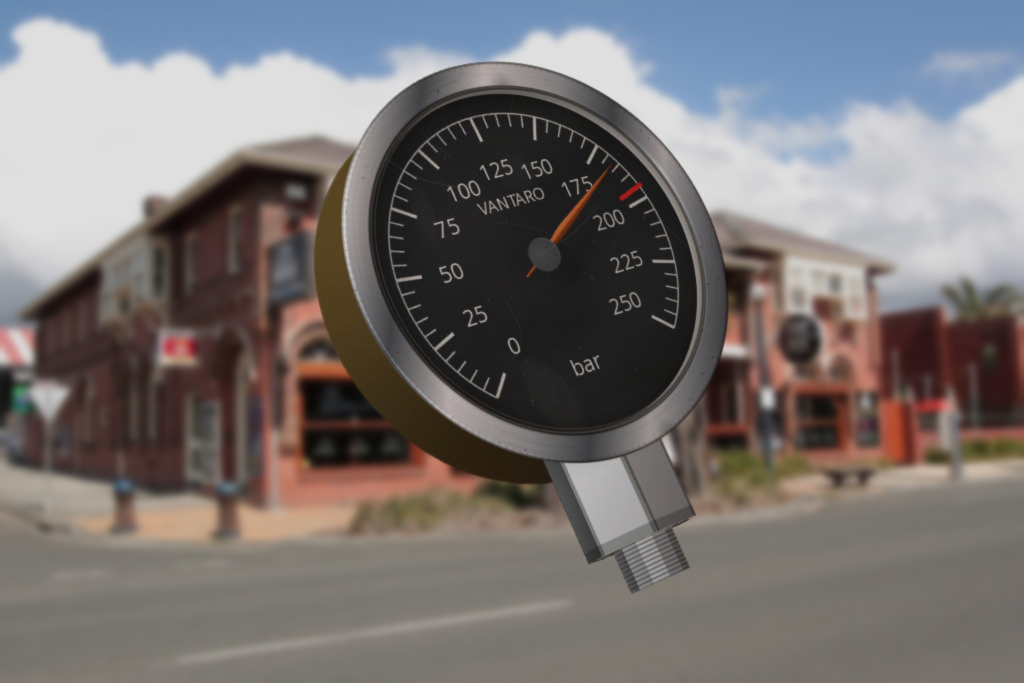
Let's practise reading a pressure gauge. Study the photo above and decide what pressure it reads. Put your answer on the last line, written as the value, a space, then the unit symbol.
182.5 bar
